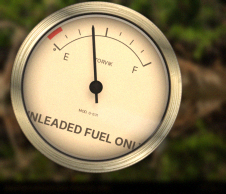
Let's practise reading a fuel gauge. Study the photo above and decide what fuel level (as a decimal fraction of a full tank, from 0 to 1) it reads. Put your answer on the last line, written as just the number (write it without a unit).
0.375
